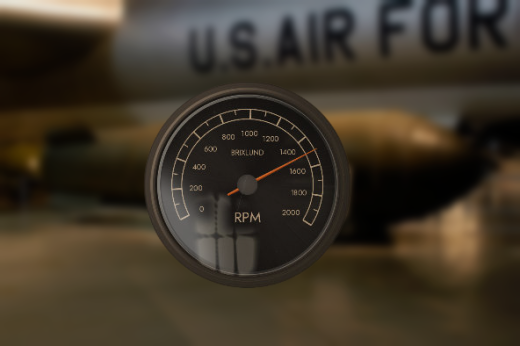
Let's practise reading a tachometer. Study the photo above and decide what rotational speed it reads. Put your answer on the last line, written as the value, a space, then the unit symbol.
1500 rpm
